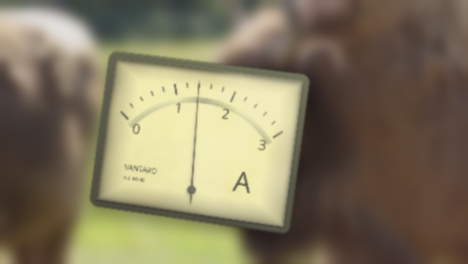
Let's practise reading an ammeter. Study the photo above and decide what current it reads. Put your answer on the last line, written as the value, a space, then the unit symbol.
1.4 A
